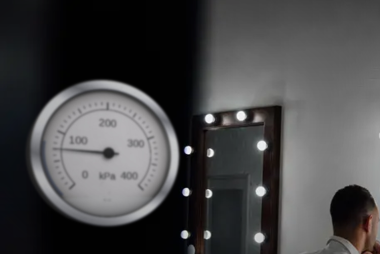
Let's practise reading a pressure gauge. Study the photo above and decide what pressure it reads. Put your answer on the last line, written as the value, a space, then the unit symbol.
70 kPa
